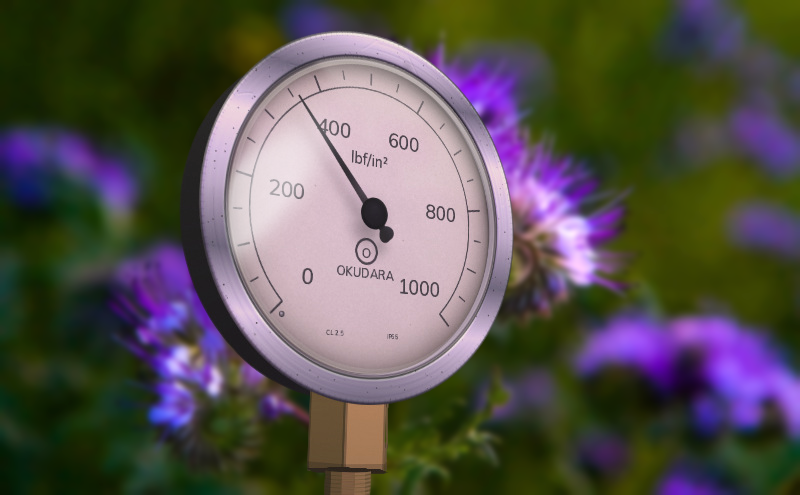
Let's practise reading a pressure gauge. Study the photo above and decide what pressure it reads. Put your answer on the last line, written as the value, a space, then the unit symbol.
350 psi
